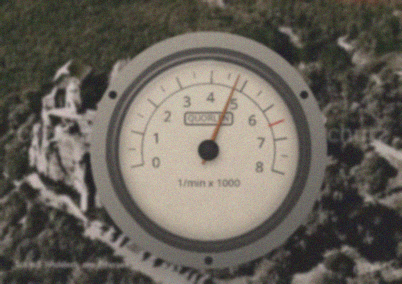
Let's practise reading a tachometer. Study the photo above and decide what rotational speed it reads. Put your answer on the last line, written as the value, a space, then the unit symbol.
4750 rpm
